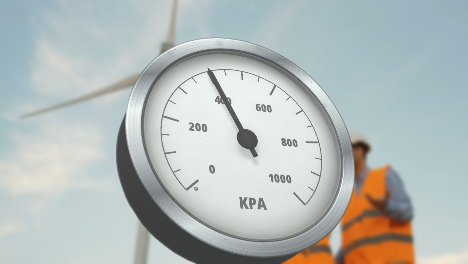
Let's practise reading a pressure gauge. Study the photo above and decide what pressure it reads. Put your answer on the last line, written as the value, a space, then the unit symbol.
400 kPa
